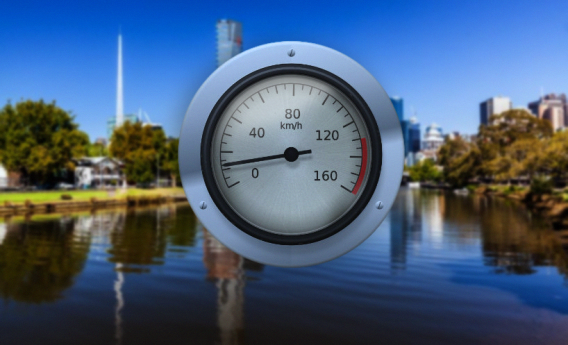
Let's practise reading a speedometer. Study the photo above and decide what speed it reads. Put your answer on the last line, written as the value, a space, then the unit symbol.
12.5 km/h
